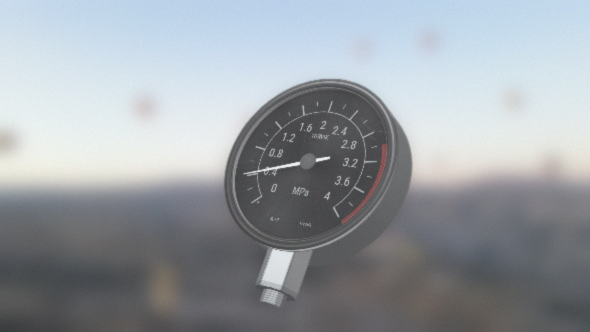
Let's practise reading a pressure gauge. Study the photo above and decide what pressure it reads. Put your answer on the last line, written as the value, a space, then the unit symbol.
0.4 MPa
